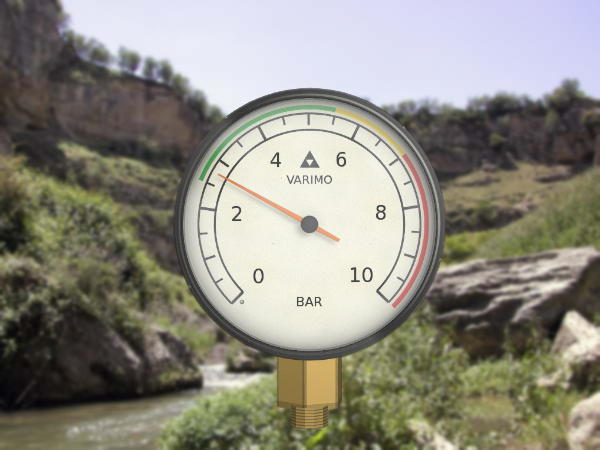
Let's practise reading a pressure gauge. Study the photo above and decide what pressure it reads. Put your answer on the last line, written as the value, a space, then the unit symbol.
2.75 bar
